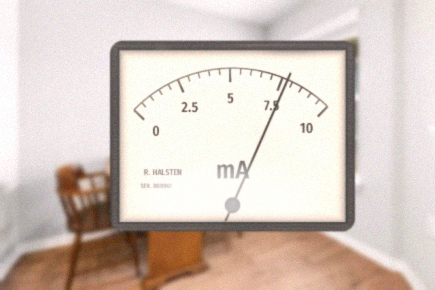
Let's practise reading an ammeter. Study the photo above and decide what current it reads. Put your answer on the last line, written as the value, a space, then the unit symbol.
7.75 mA
